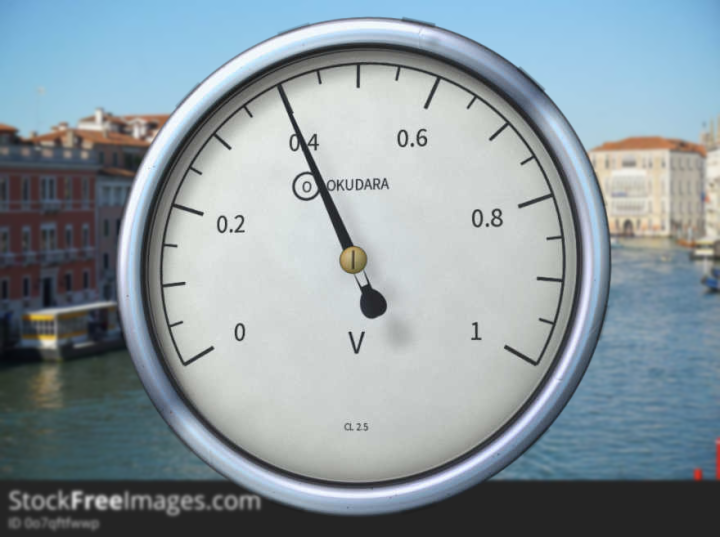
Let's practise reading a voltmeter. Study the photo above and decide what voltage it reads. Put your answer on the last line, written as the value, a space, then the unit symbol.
0.4 V
